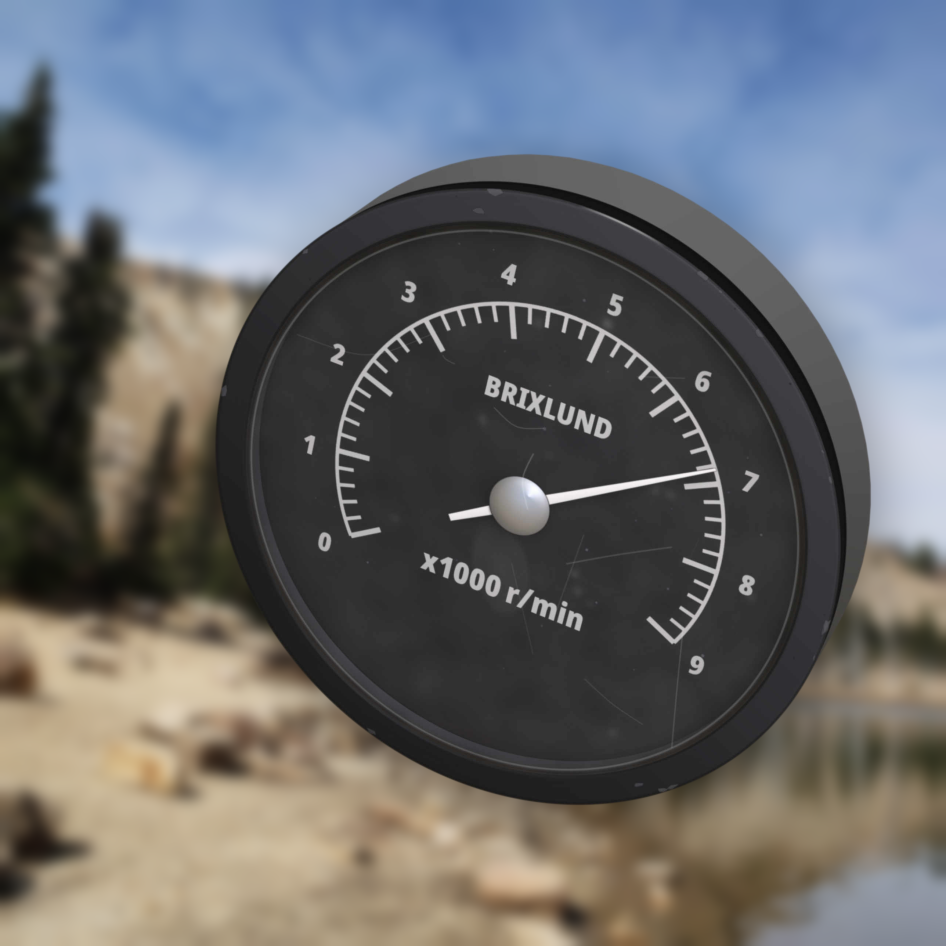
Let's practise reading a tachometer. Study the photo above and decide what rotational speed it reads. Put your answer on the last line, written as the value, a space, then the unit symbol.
6800 rpm
